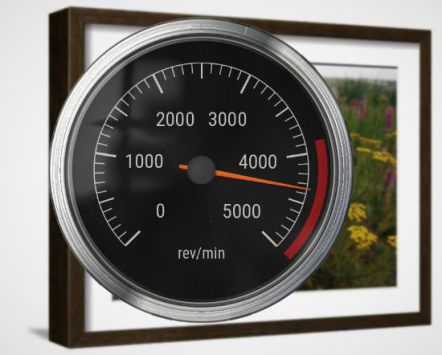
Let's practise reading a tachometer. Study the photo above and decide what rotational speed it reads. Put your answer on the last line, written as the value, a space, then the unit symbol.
4350 rpm
